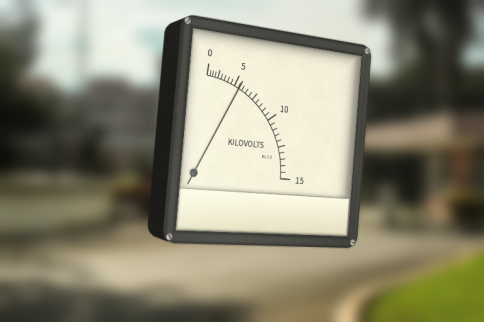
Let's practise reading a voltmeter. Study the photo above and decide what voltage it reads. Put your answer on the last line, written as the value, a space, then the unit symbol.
5.5 kV
